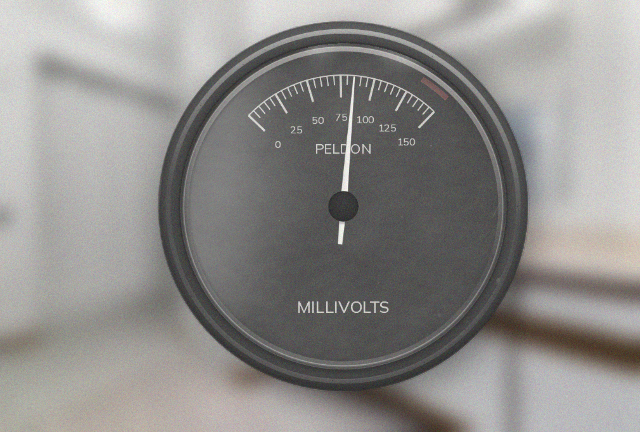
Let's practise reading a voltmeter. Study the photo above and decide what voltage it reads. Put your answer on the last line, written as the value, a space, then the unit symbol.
85 mV
